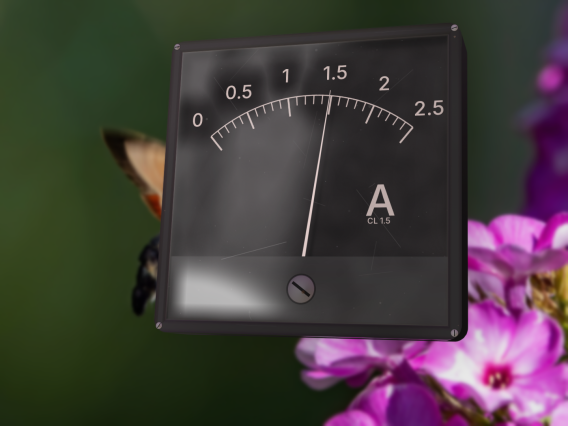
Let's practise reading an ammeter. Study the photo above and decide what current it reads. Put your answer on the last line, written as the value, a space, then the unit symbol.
1.5 A
